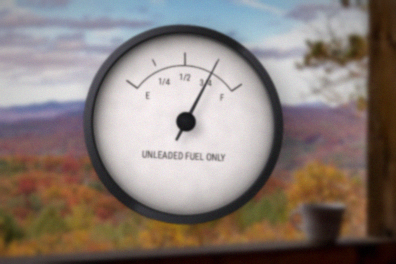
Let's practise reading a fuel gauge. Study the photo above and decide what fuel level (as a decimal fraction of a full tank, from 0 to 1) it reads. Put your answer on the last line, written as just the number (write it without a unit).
0.75
